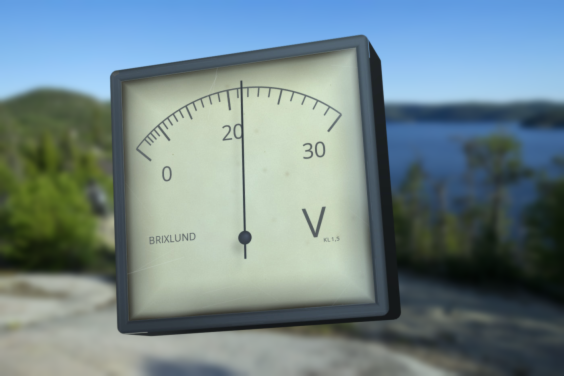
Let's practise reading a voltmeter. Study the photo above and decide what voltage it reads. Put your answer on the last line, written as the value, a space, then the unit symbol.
21.5 V
